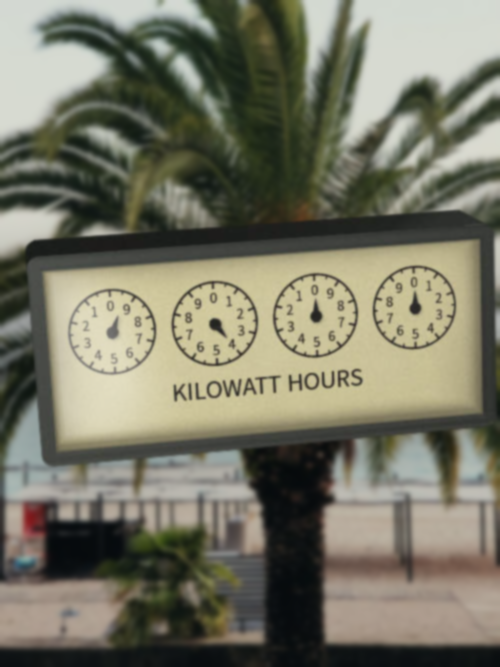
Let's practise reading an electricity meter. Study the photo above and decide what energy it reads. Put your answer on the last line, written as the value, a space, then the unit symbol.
9400 kWh
